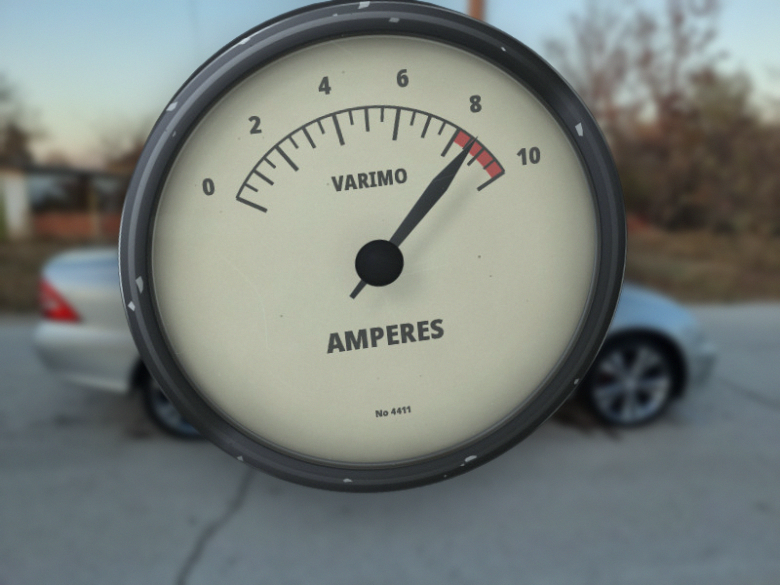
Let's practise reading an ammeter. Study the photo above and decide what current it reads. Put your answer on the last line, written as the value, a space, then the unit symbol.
8.5 A
